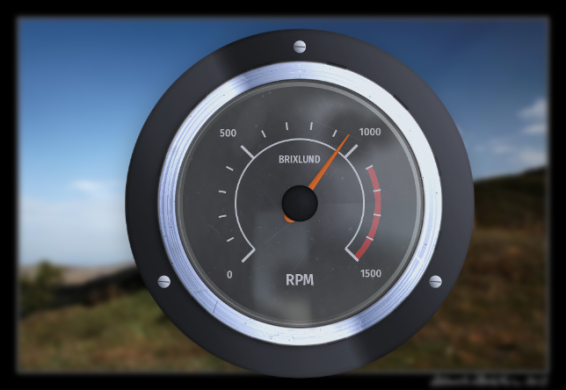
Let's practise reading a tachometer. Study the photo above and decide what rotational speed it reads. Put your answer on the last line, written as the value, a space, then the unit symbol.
950 rpm
